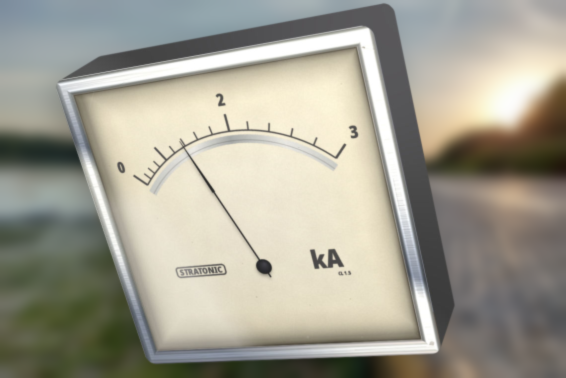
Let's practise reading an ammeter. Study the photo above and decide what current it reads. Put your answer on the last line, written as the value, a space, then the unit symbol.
1.4 kA
